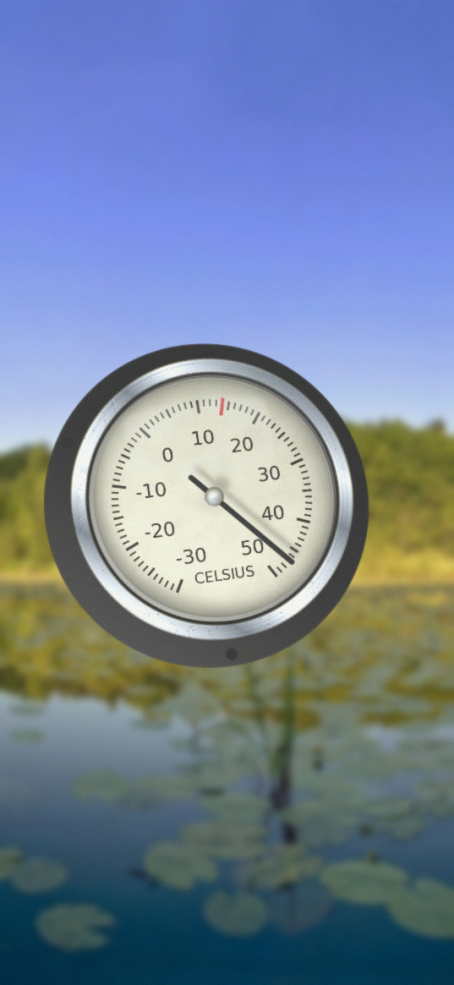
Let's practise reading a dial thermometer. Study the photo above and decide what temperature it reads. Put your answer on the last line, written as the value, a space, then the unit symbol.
47 °C
